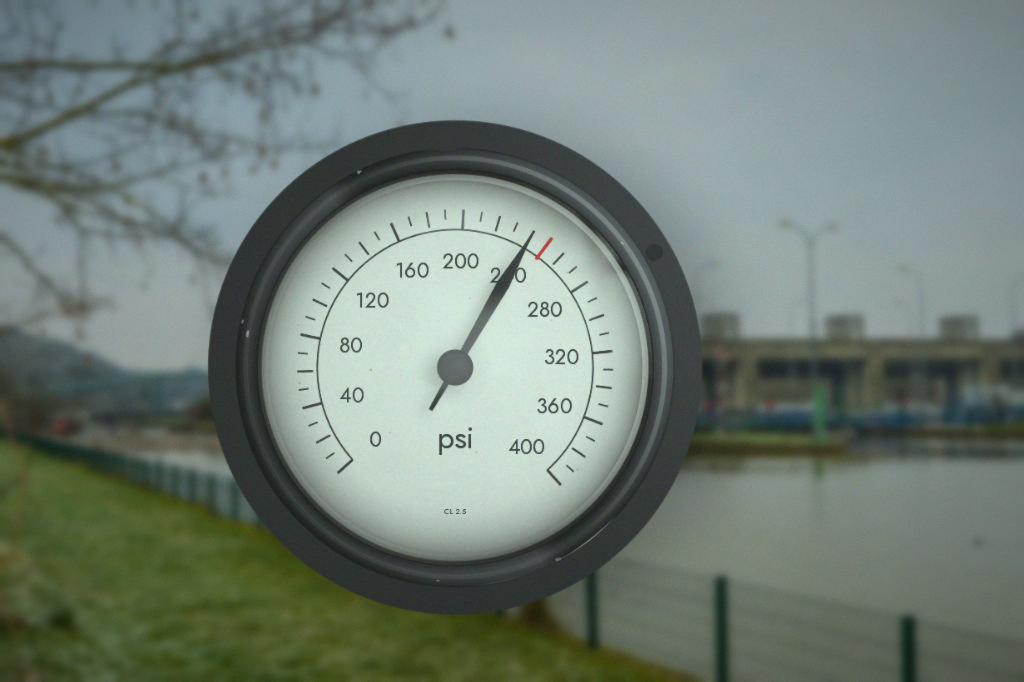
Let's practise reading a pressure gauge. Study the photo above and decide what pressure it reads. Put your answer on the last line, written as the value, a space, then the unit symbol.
240 psi
